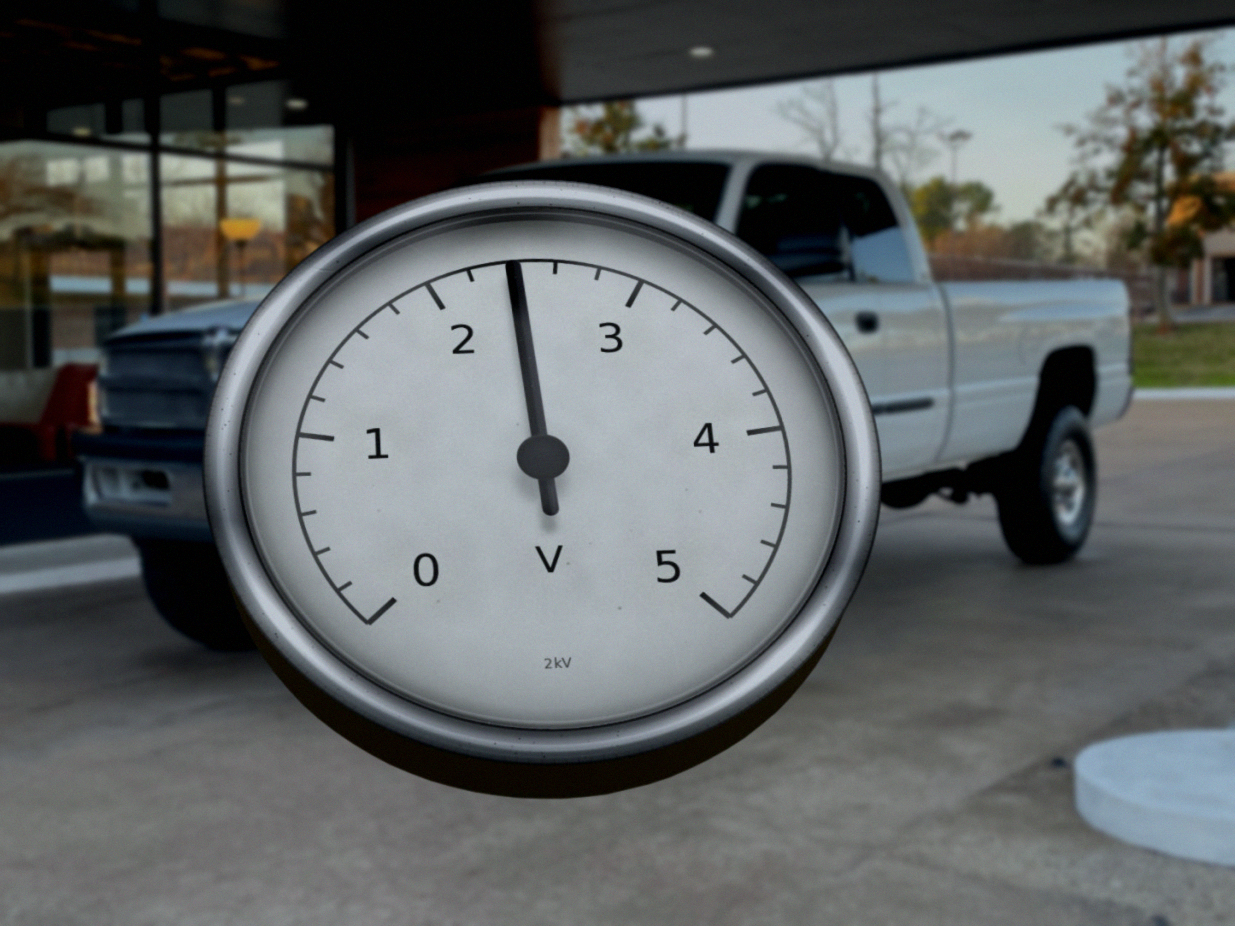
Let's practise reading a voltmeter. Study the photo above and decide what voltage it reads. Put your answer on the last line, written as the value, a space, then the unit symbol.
2.4 V
